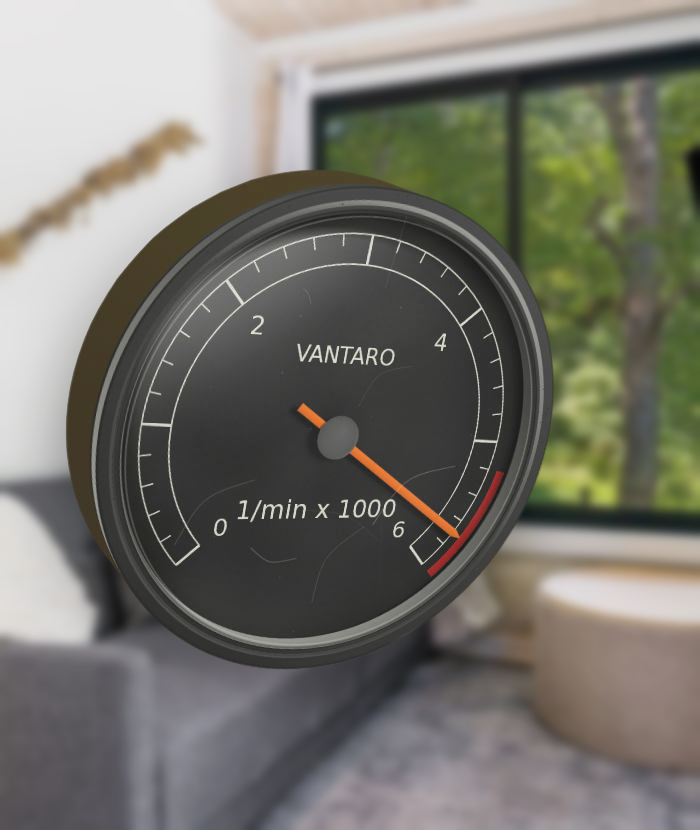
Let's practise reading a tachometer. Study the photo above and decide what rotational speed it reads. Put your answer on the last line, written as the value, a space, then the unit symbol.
5700 rpm
